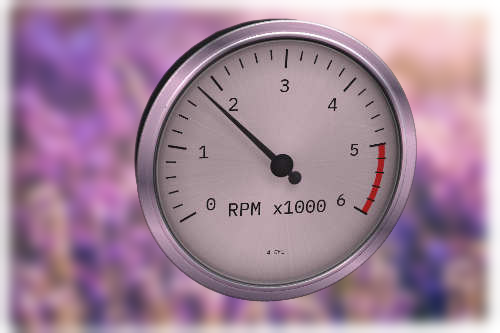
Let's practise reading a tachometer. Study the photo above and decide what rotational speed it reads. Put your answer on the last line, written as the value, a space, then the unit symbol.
1800 rpm
